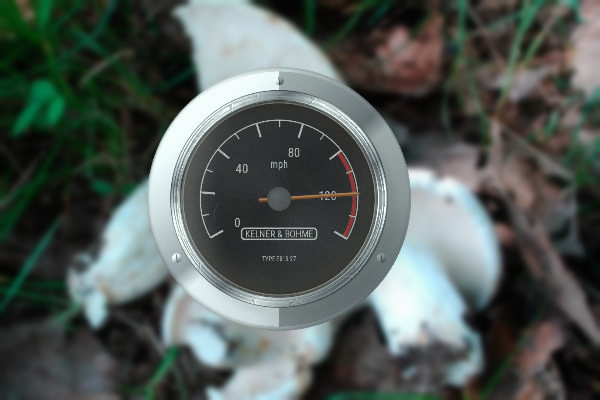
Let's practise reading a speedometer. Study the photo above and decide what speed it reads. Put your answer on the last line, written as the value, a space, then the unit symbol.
120 mph
